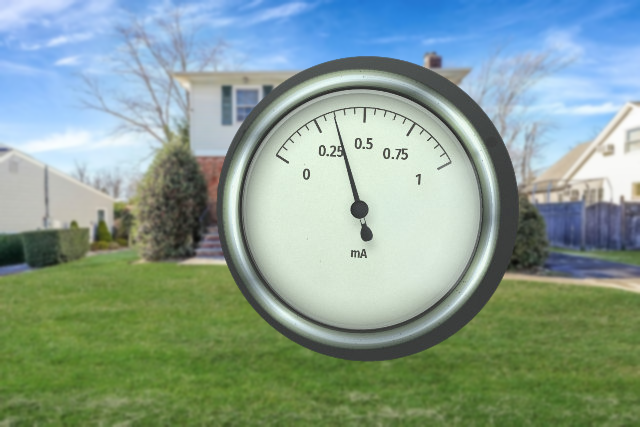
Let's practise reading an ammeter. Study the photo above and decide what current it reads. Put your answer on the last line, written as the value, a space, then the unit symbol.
0.35 mA
